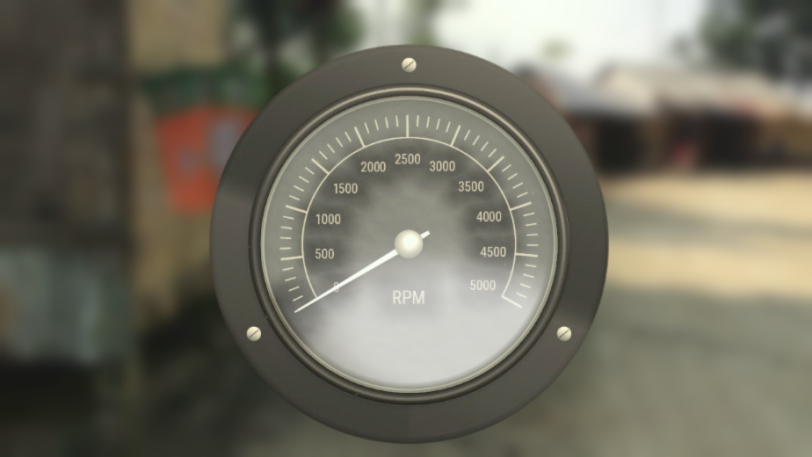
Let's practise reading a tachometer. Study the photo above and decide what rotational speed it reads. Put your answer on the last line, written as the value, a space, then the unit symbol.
0 rpm
